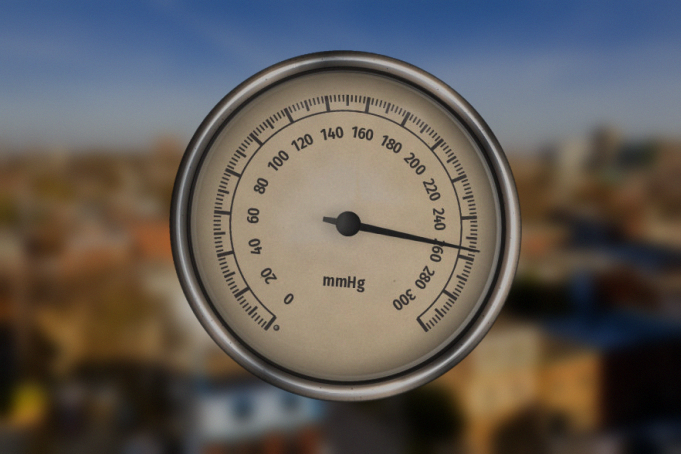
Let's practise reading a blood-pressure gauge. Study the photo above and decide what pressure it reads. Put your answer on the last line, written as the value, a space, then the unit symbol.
256 mmHg
